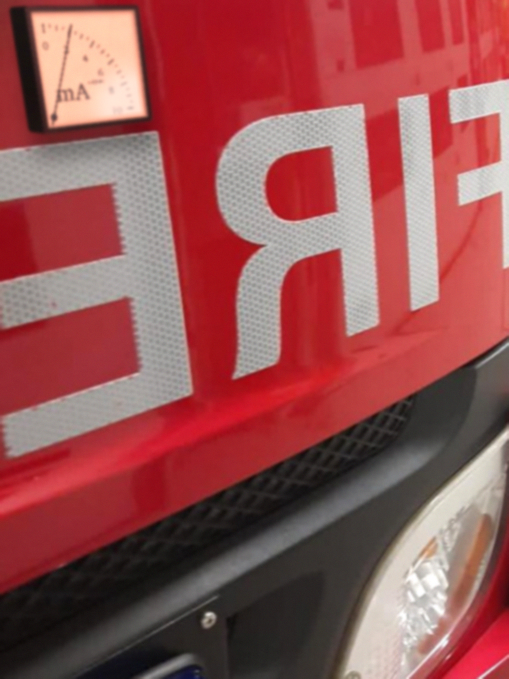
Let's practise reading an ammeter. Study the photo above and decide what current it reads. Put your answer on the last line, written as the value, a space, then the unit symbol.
2 mA
